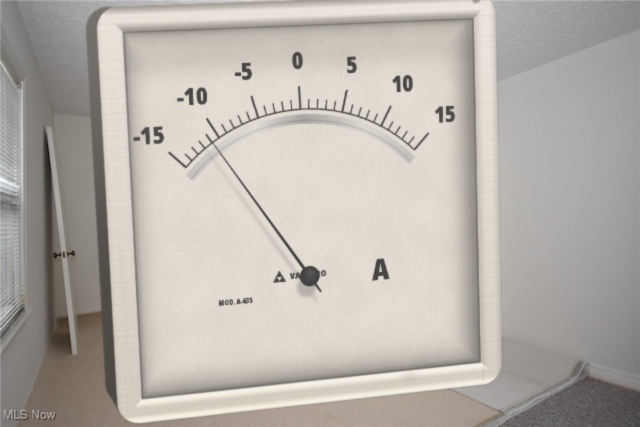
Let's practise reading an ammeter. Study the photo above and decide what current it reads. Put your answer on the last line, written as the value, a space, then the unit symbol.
-11 A
